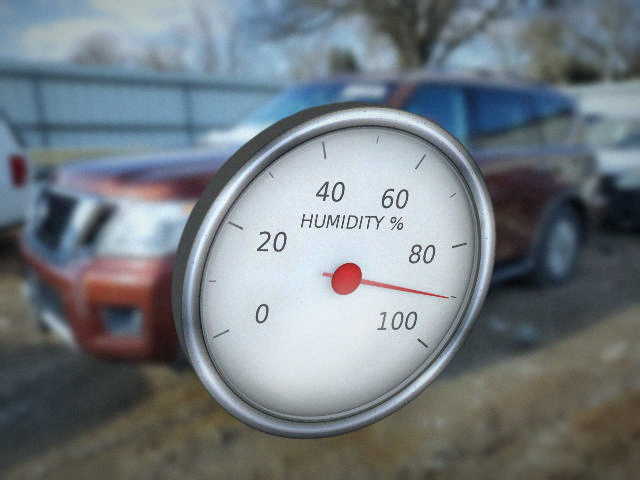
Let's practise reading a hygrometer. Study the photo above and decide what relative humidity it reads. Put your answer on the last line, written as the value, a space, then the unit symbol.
90 %
